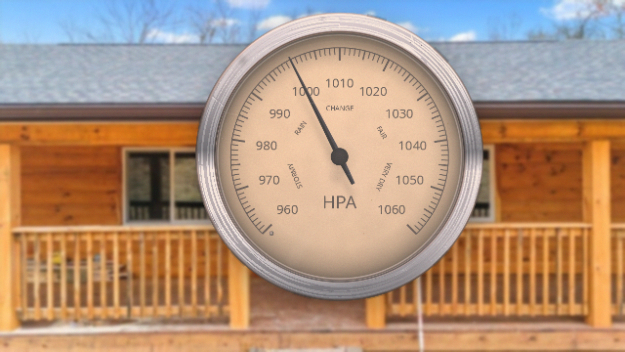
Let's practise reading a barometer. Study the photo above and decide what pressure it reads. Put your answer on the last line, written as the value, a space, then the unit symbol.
1000 hPa
